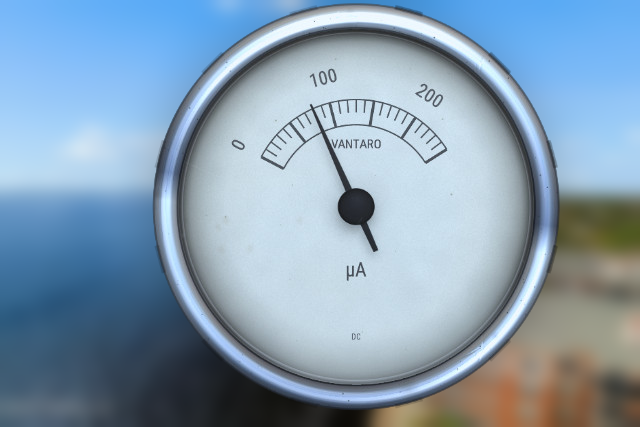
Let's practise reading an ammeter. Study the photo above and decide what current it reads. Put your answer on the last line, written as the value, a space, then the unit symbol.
80 µA
